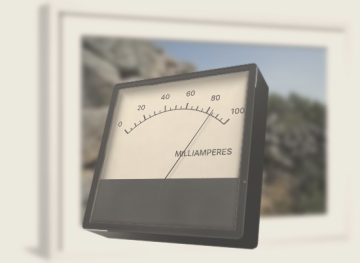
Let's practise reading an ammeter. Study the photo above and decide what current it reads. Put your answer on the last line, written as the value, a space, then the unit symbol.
85 mA
